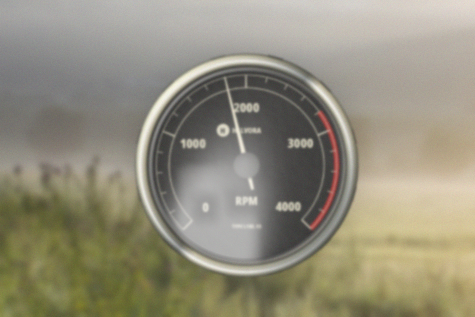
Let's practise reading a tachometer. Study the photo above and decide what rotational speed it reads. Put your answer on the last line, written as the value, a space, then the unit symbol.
1800 rpm
